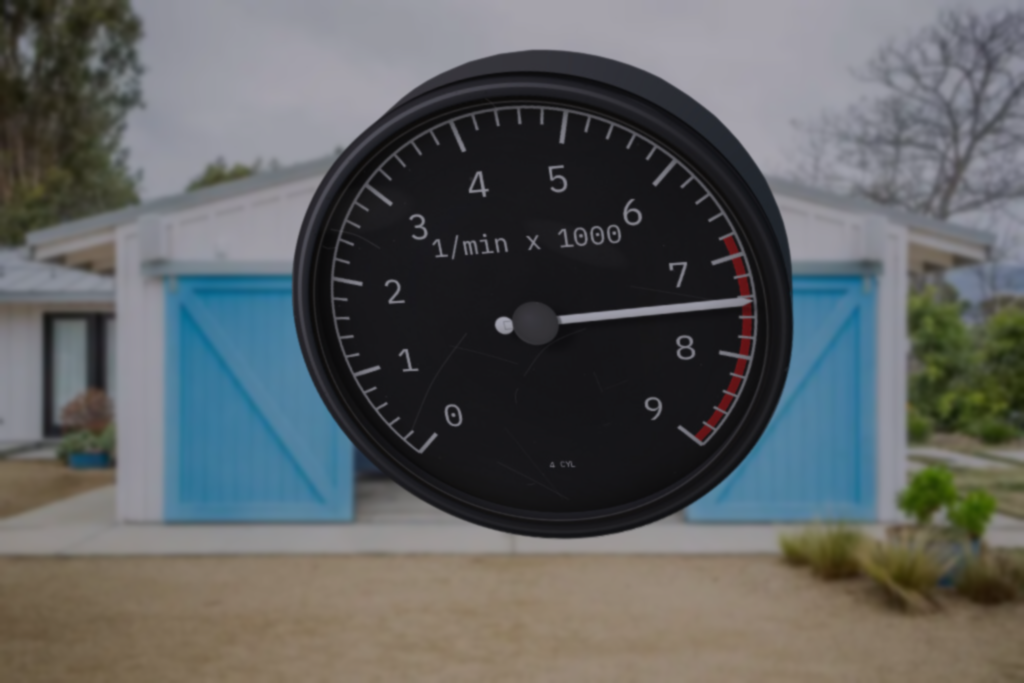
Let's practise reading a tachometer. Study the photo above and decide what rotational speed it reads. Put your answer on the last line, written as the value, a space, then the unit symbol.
7400 rpm
